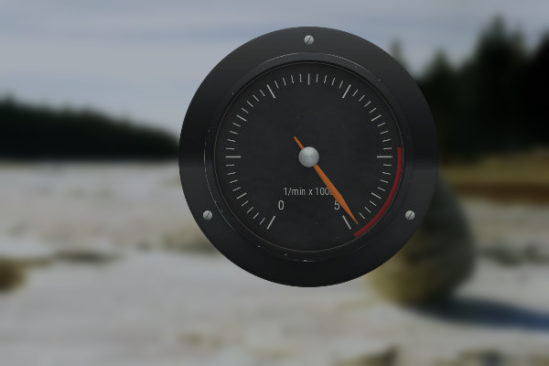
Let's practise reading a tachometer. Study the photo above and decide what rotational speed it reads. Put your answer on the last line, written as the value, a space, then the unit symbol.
4900 rpm
